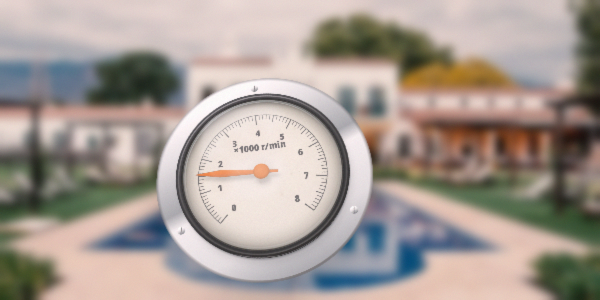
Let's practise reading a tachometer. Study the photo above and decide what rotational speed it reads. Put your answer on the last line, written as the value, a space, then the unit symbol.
1500 rpm
